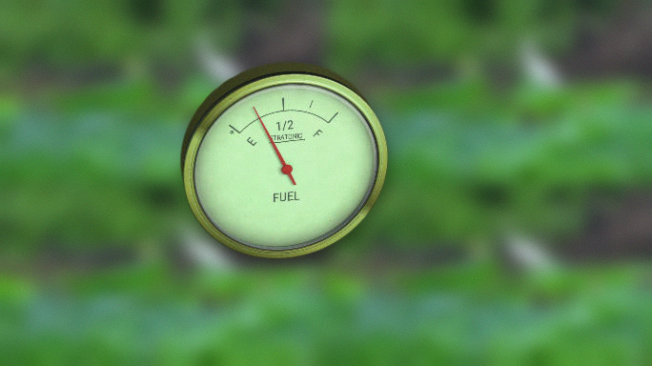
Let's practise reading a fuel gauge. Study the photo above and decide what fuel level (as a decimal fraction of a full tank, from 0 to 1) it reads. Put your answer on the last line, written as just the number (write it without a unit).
0.25
